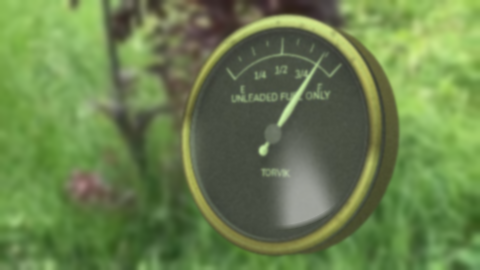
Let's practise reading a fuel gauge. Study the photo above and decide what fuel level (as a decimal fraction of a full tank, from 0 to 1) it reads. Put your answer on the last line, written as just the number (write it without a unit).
0.875
